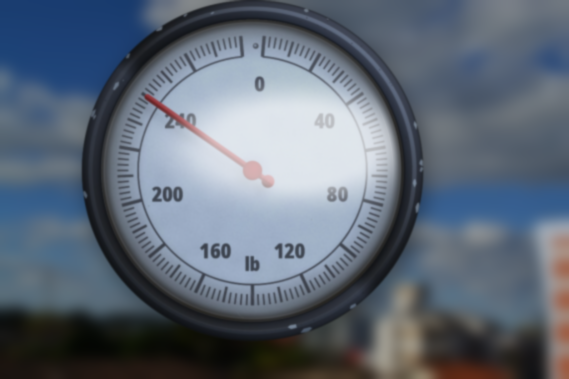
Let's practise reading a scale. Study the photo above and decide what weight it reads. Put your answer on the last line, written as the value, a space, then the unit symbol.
240 lb
